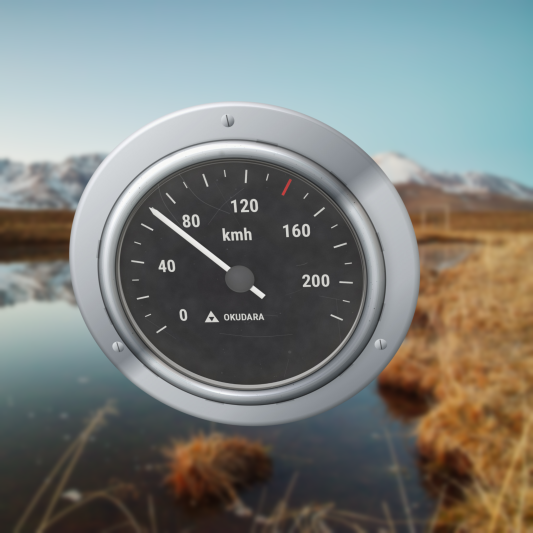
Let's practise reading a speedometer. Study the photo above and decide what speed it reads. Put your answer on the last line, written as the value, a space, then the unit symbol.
70 km/h
